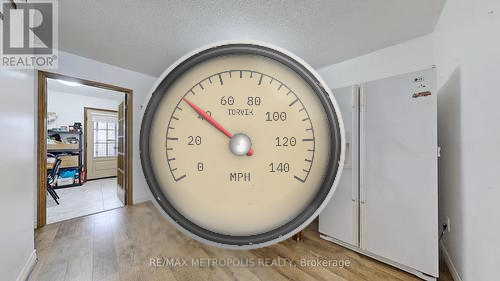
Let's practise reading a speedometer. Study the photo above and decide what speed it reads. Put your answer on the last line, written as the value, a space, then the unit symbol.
40 mph
